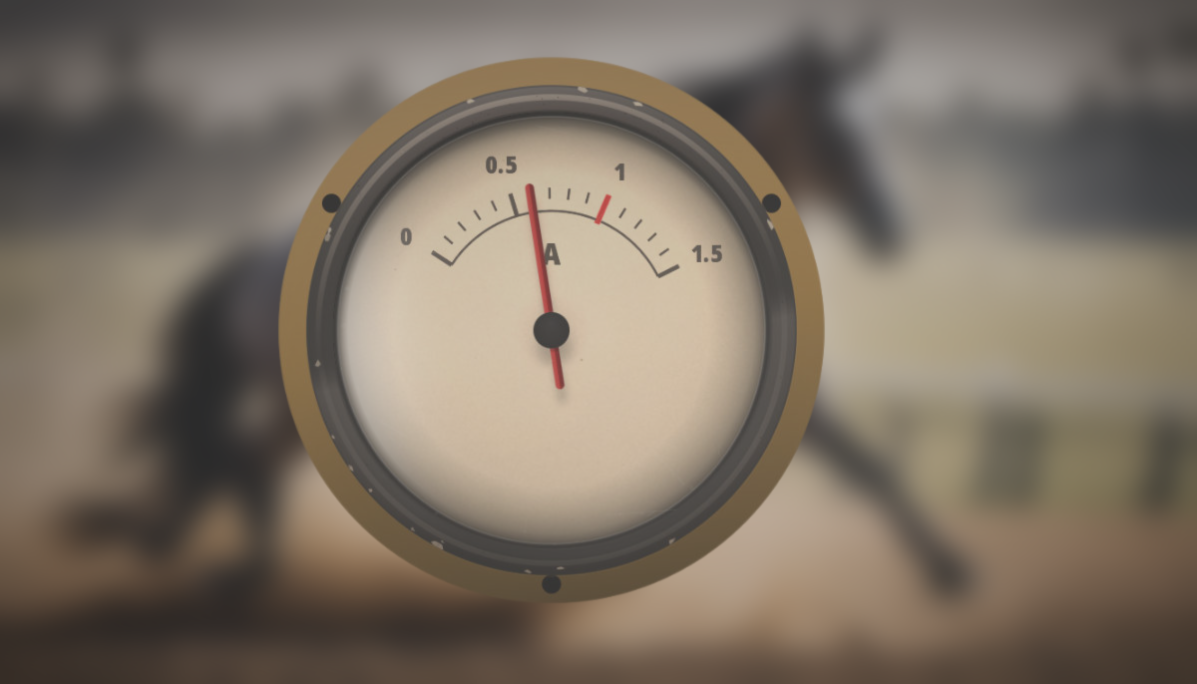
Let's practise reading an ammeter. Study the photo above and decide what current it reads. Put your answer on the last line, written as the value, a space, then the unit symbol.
0.6 A
